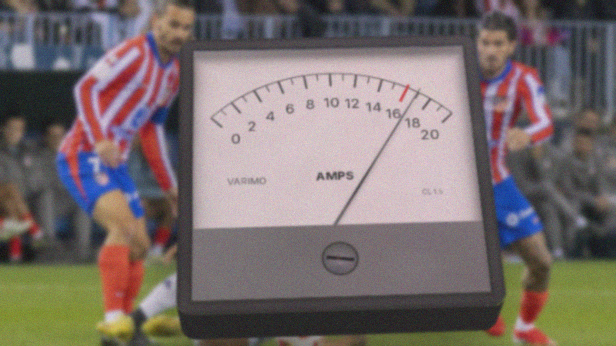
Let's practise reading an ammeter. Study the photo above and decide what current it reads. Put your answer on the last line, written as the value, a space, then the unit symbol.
17 A
